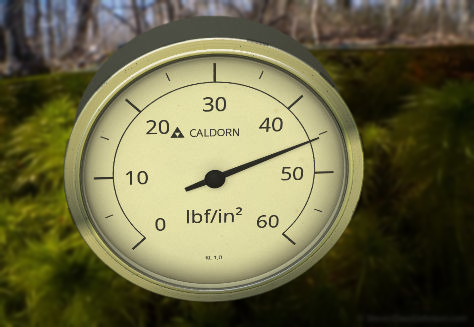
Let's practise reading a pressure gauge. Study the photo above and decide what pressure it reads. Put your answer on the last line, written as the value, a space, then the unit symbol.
45 psi
